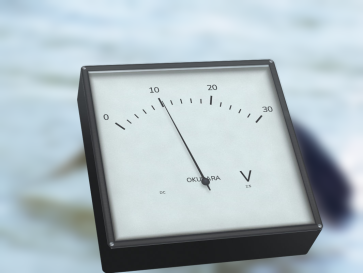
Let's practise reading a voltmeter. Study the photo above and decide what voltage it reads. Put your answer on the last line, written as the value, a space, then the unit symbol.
10 V
